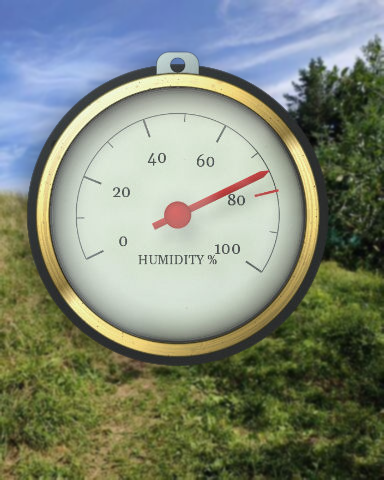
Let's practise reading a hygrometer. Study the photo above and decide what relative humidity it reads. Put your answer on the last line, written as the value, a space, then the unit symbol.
75 %
